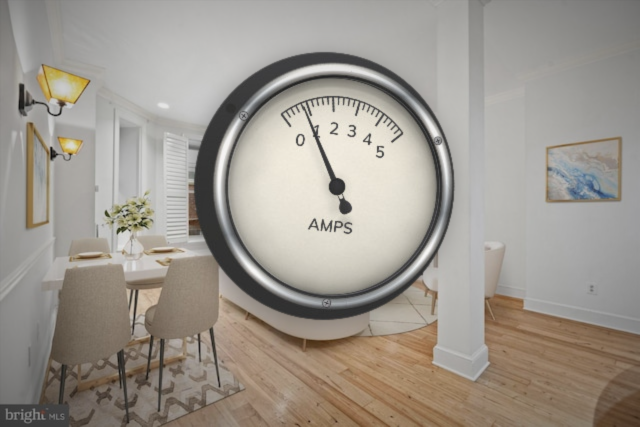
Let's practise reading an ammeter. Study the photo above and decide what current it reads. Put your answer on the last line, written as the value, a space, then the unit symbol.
0.8 A
